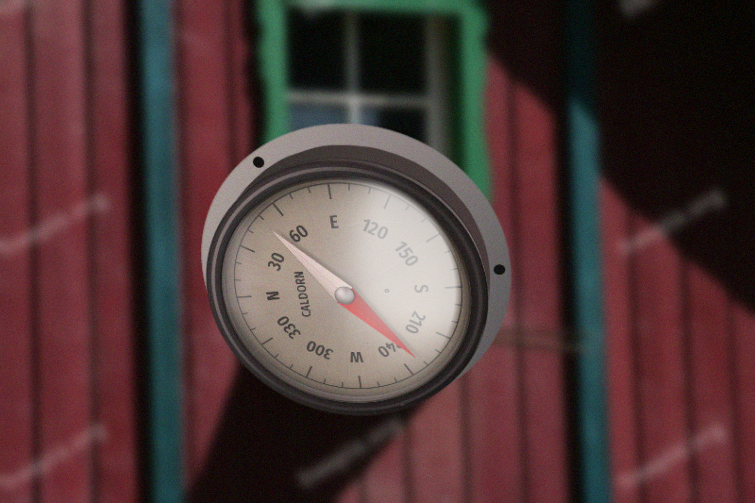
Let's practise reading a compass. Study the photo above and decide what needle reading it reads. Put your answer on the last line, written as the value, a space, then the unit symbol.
230 °
